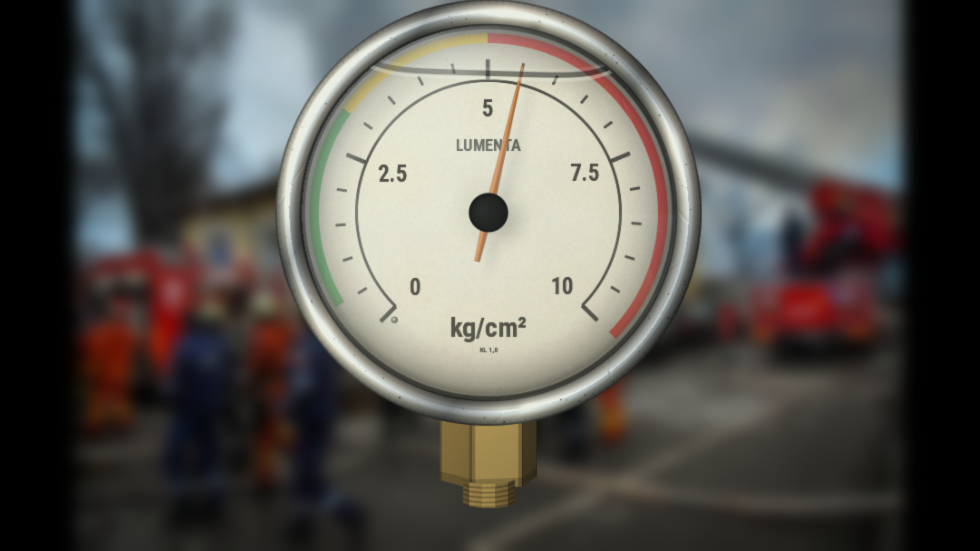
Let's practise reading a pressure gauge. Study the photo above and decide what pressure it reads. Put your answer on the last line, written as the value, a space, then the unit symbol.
5.5 kg/cm²
